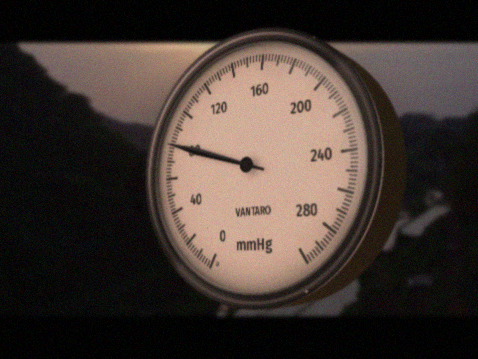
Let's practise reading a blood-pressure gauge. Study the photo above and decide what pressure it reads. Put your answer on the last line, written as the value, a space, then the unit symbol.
80 mmHg
